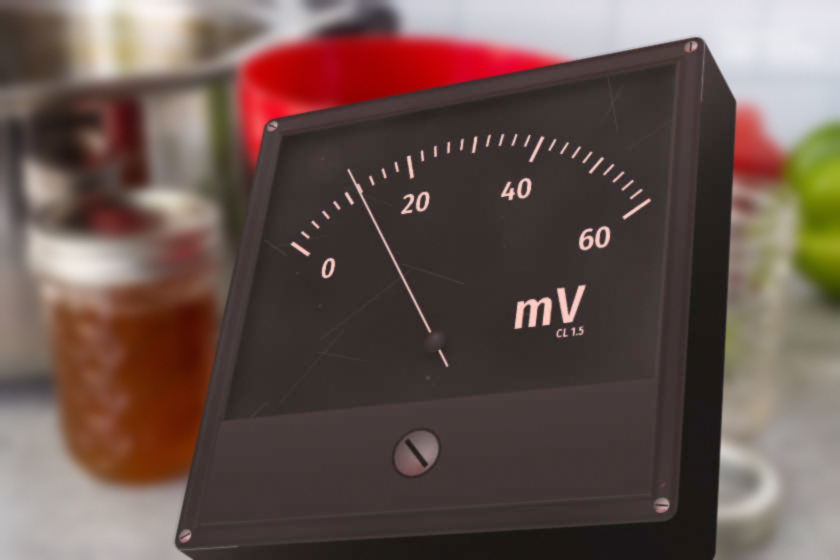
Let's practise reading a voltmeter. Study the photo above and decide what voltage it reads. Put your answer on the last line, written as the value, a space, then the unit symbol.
12 mV
